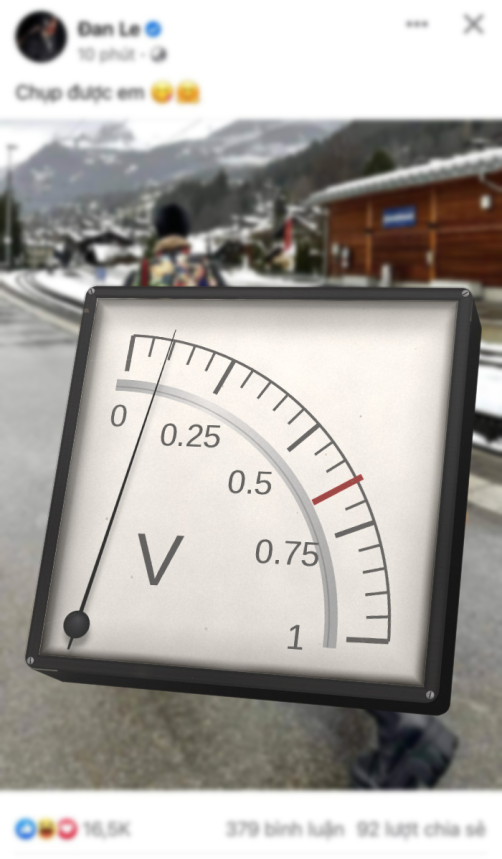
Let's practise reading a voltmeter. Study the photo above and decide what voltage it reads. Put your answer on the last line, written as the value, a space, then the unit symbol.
0.1 V
